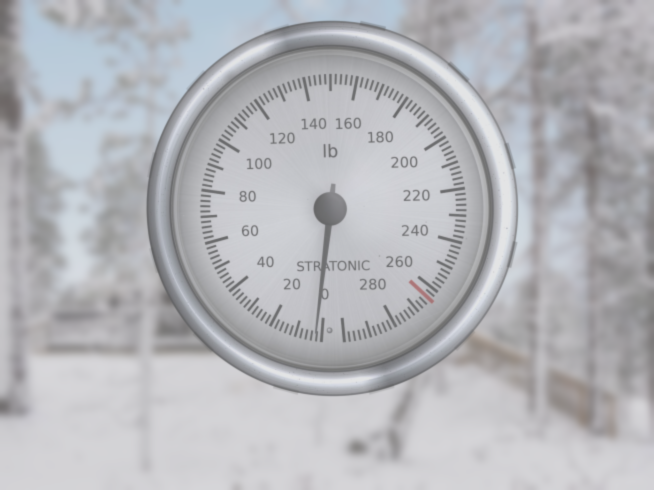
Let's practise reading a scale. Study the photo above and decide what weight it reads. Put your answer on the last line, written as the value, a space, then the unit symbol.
2 lb
